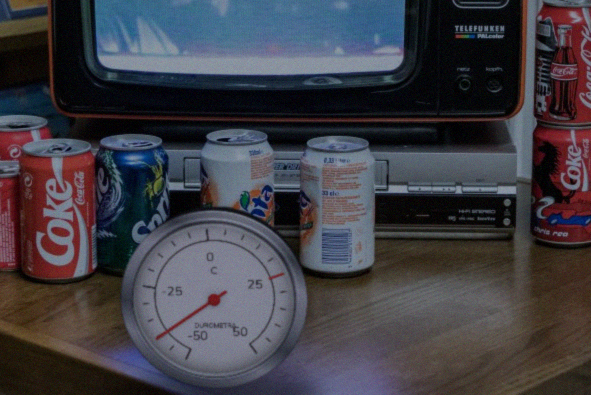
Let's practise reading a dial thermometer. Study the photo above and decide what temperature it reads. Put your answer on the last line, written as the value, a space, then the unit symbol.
-40 °C
